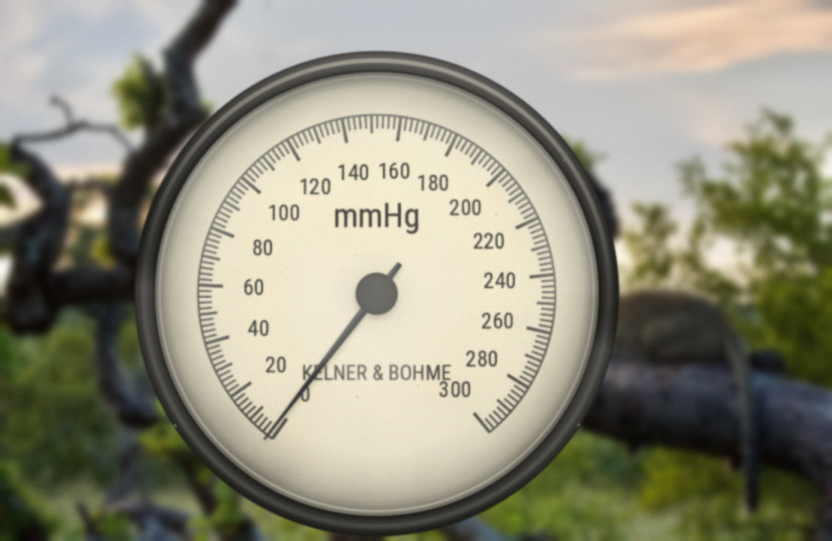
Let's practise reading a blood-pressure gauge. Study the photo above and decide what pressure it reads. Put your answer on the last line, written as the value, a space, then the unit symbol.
2 mmHg
